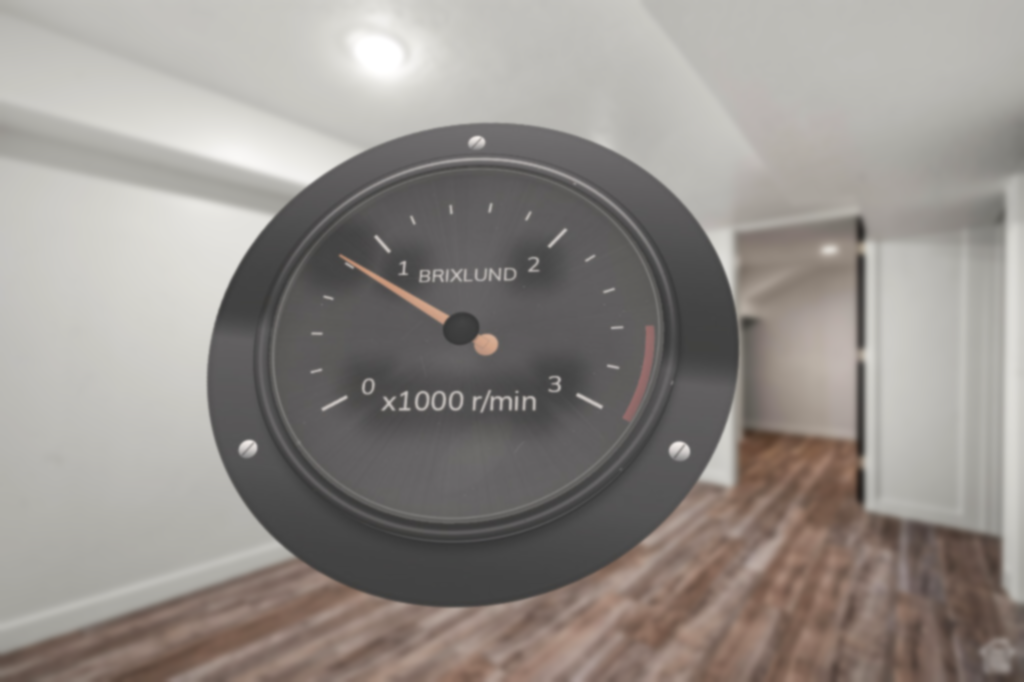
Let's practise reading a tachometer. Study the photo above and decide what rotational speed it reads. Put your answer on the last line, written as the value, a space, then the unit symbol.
800 rpm
